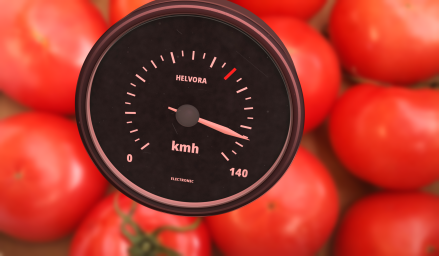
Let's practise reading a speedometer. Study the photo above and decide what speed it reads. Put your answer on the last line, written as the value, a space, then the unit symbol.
125 km/h
